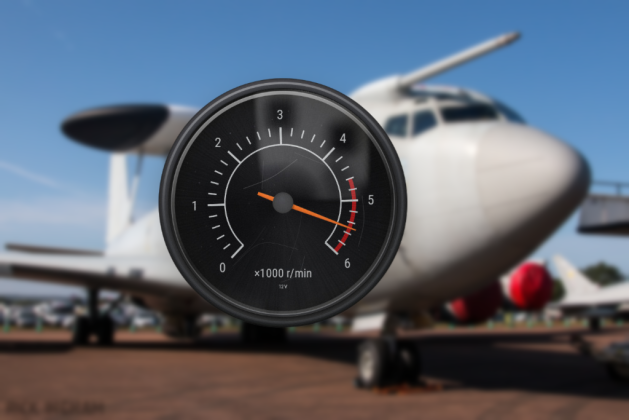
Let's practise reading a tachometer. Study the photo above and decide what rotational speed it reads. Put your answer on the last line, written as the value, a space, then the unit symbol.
5500 rpm
